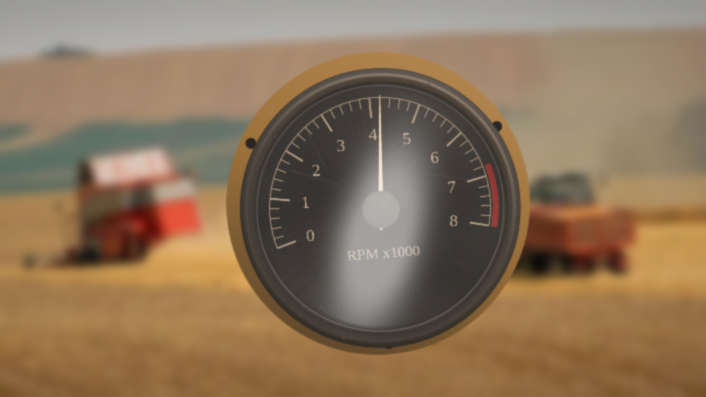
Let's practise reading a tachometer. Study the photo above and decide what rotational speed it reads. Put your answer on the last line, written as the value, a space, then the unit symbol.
4200 rpm
